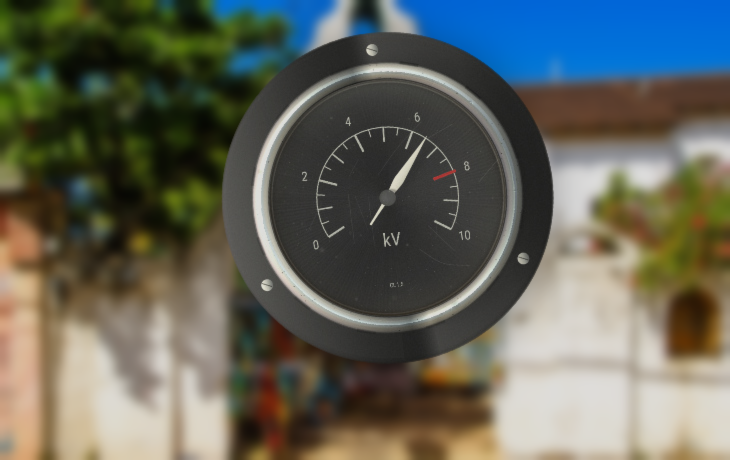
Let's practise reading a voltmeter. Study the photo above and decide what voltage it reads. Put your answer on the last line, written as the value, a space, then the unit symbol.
6.5 kV
